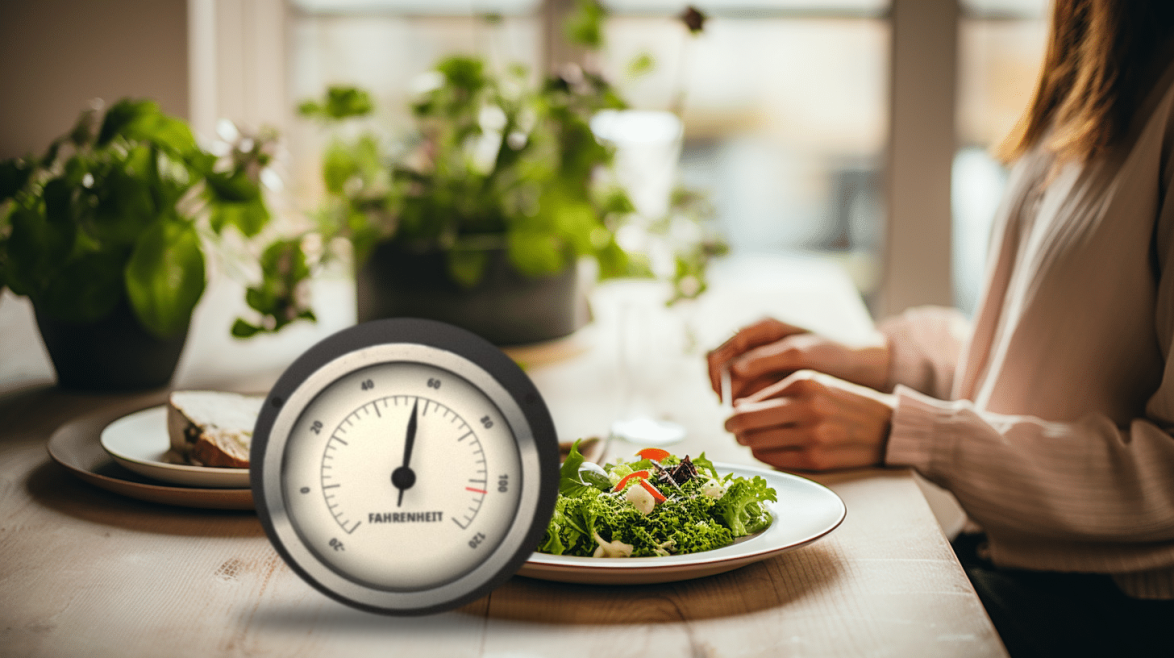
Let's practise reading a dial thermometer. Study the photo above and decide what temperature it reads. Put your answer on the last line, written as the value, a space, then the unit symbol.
56 °F
